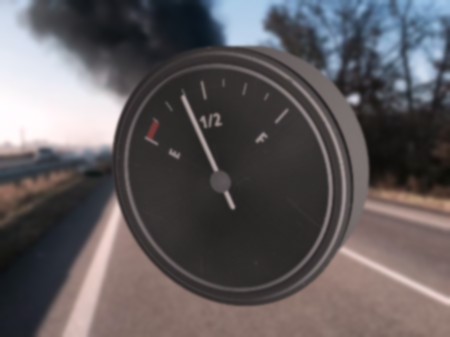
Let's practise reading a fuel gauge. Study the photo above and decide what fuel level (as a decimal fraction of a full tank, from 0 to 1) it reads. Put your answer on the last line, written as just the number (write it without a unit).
0.375
